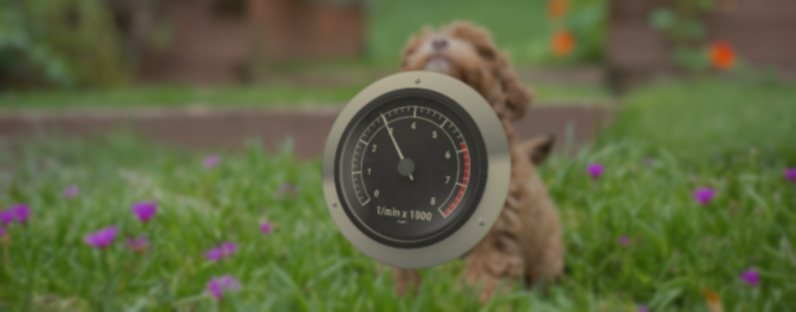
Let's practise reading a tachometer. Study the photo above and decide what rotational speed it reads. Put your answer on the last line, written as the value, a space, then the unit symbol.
3000 rpm
